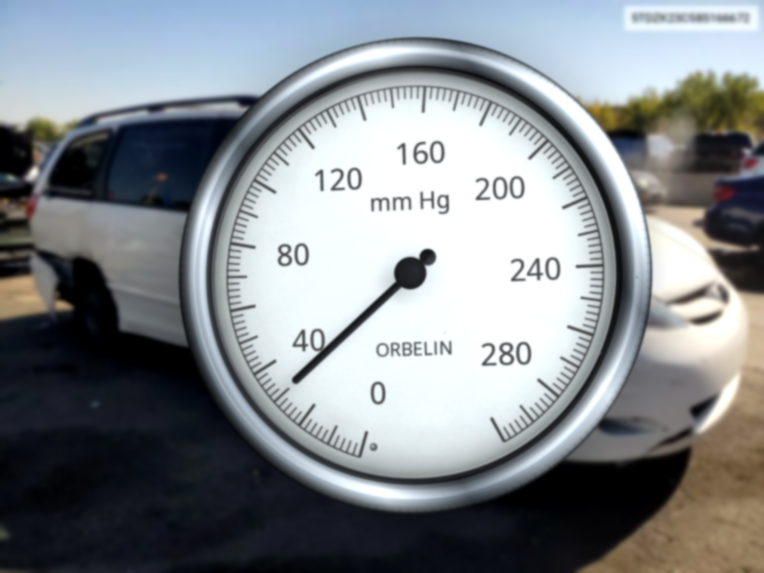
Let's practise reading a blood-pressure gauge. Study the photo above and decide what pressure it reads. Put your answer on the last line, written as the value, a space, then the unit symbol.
30 mmHg
